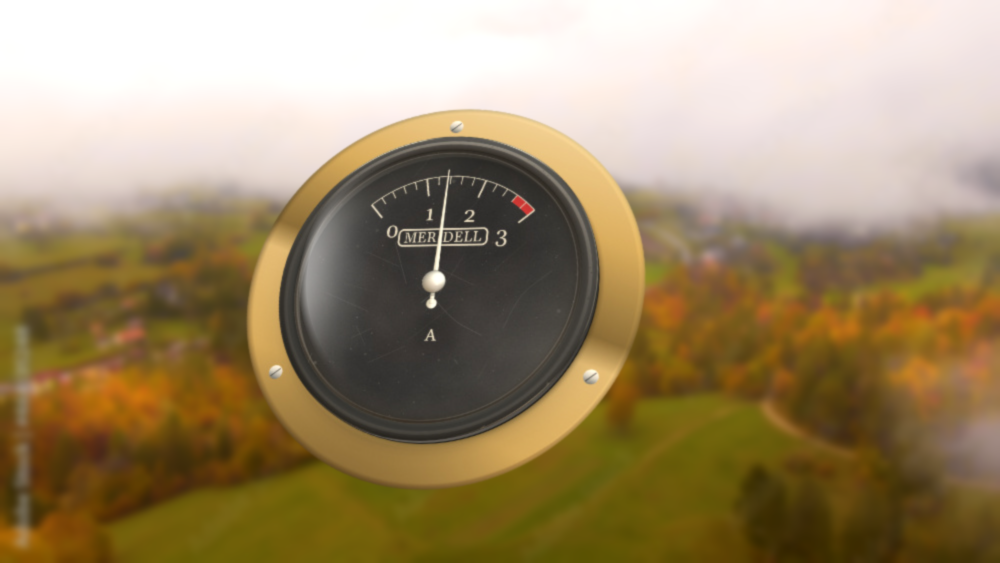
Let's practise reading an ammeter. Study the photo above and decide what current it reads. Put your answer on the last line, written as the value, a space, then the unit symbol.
1.4 A
